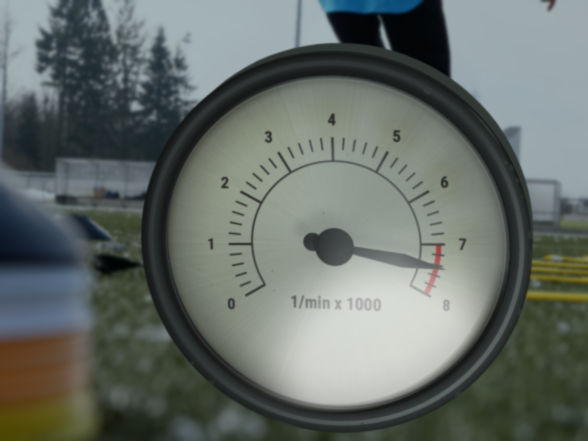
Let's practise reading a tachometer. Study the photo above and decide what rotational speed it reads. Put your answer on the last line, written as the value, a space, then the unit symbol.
7400 rpm
